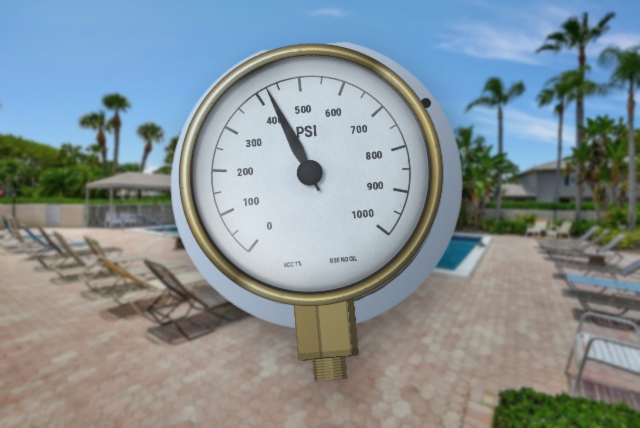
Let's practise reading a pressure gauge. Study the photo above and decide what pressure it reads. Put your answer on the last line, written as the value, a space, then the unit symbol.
425 psi
